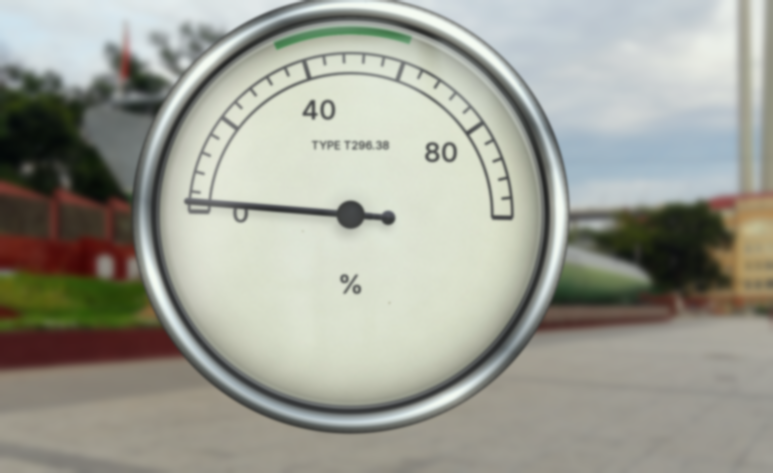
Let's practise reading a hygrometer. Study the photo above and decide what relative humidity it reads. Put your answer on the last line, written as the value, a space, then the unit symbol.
2 %
